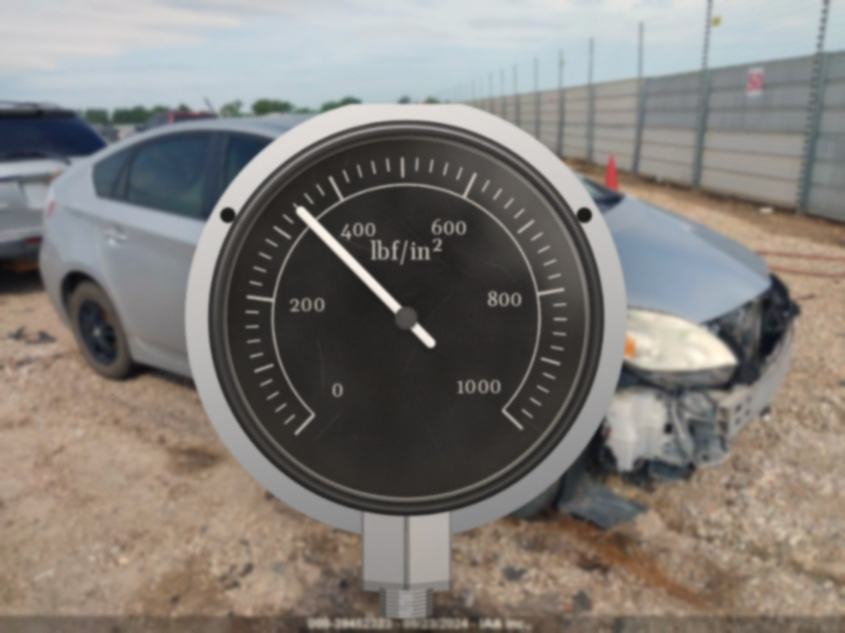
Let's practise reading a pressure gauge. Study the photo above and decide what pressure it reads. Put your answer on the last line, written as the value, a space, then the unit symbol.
340 psi
